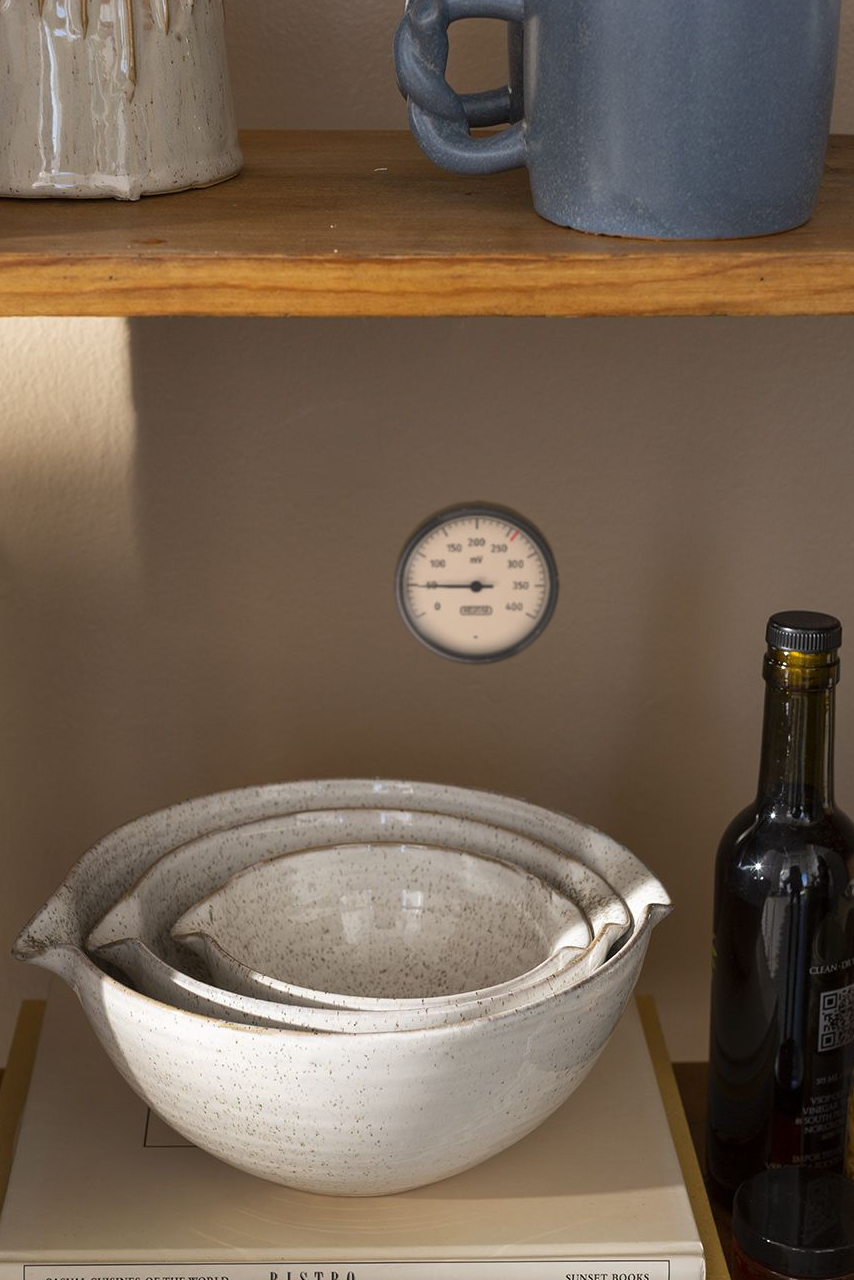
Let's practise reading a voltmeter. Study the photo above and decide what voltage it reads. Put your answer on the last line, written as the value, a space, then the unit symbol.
50 mV
